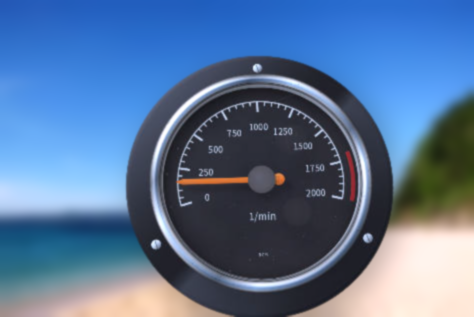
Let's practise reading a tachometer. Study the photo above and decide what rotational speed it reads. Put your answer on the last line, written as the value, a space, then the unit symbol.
150 rpm
